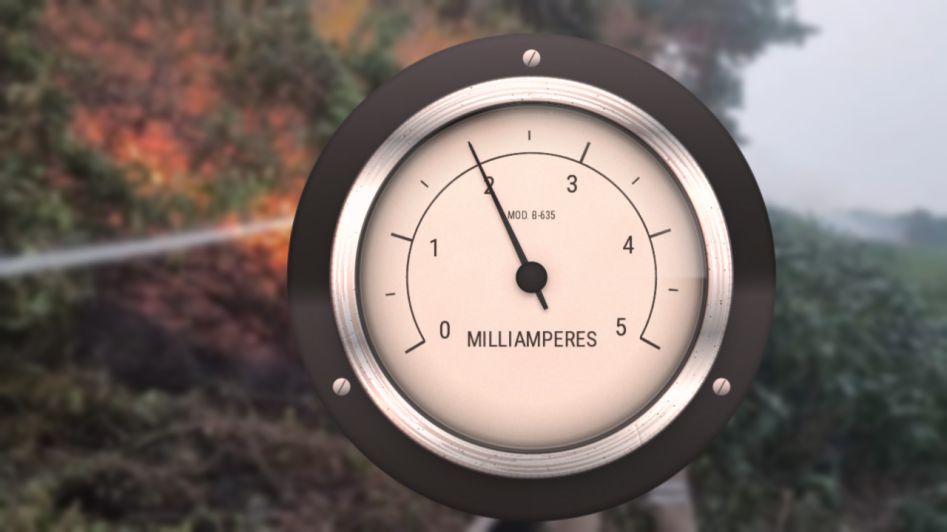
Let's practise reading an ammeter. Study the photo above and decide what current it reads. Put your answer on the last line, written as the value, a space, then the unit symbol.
2 mA
